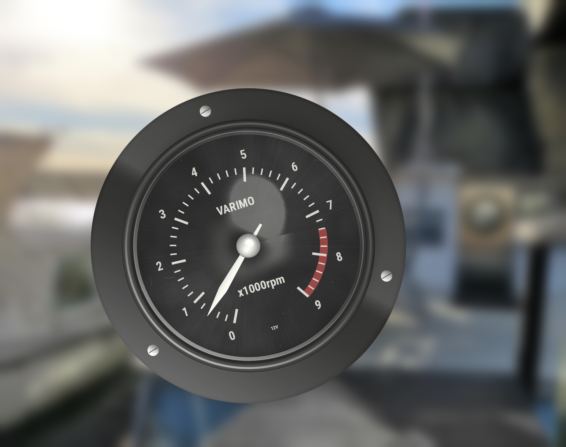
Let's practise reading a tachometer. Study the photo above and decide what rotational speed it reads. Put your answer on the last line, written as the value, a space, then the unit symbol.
600 rpm
